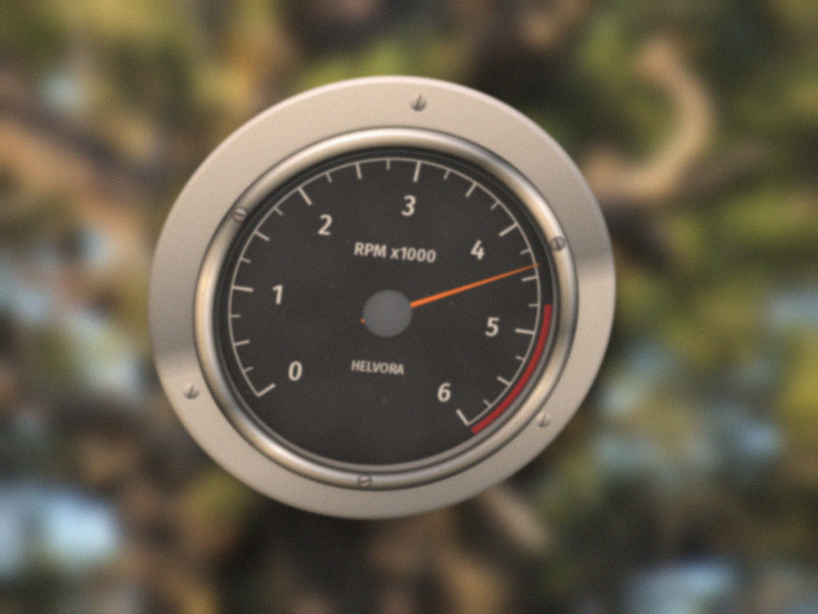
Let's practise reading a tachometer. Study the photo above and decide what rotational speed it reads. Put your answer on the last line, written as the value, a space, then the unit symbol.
4375 rpm
